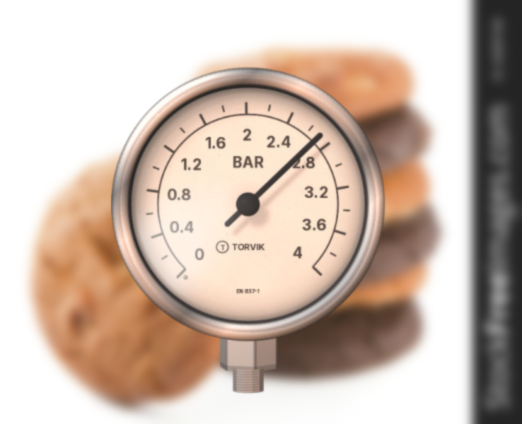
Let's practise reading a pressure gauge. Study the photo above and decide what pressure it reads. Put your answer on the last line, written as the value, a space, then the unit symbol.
2.7 bar
